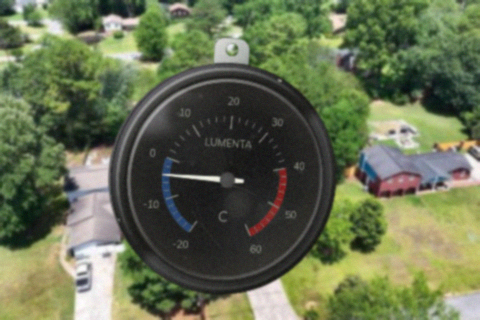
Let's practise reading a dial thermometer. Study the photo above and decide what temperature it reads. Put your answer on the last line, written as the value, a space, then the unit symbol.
-4 °C
